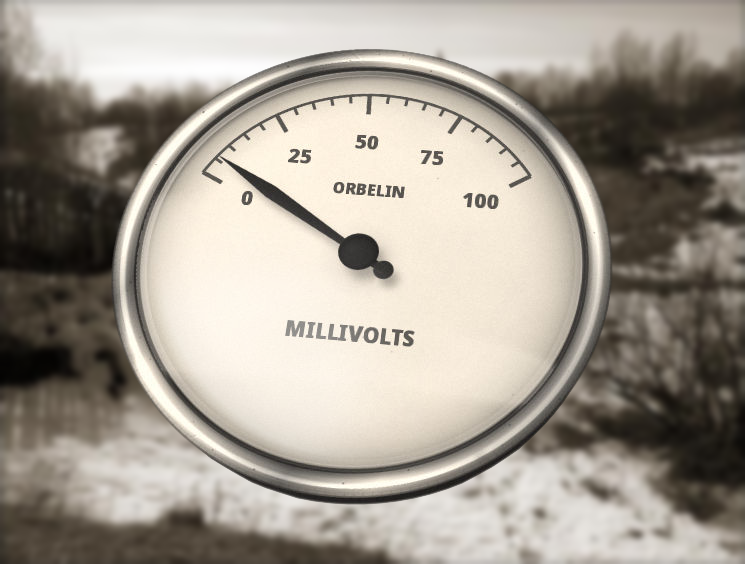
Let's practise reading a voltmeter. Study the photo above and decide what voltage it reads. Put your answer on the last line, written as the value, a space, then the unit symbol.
5 mV
